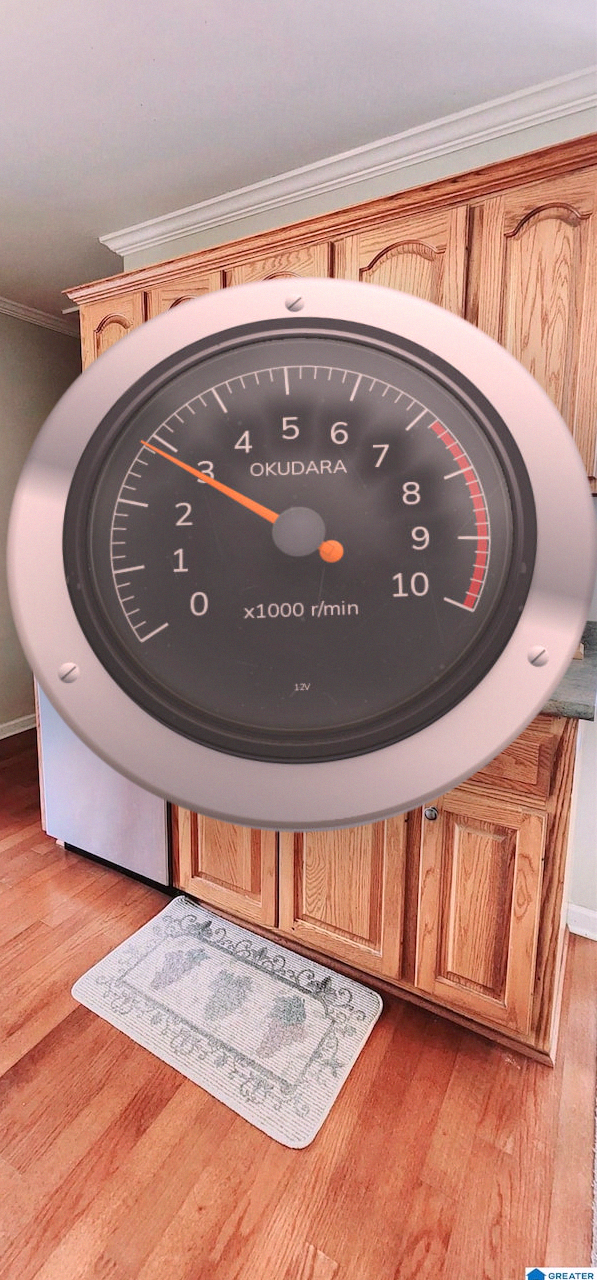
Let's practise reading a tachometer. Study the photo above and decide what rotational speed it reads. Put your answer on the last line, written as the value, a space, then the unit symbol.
2800 rpm
